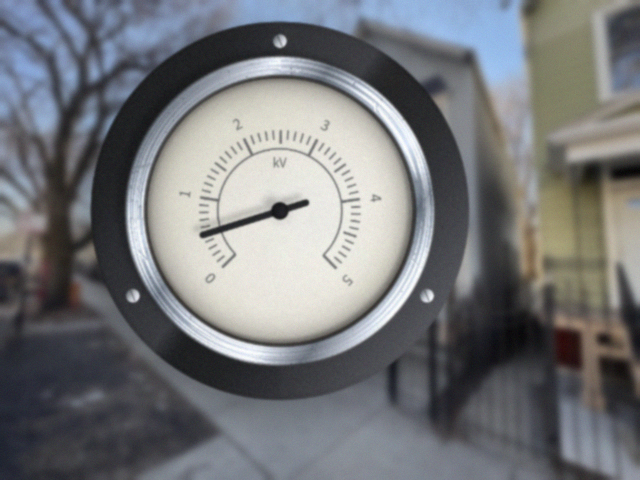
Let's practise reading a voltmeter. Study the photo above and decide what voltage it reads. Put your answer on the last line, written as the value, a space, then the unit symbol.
0.5 kV
